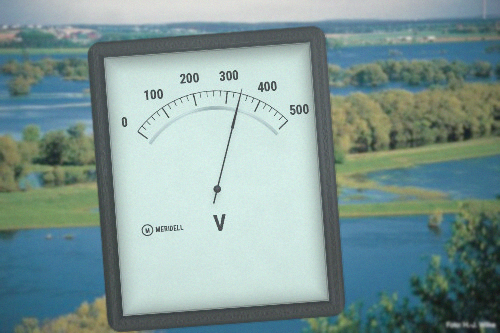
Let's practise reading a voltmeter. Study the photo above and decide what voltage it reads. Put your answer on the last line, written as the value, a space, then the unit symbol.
340 V
